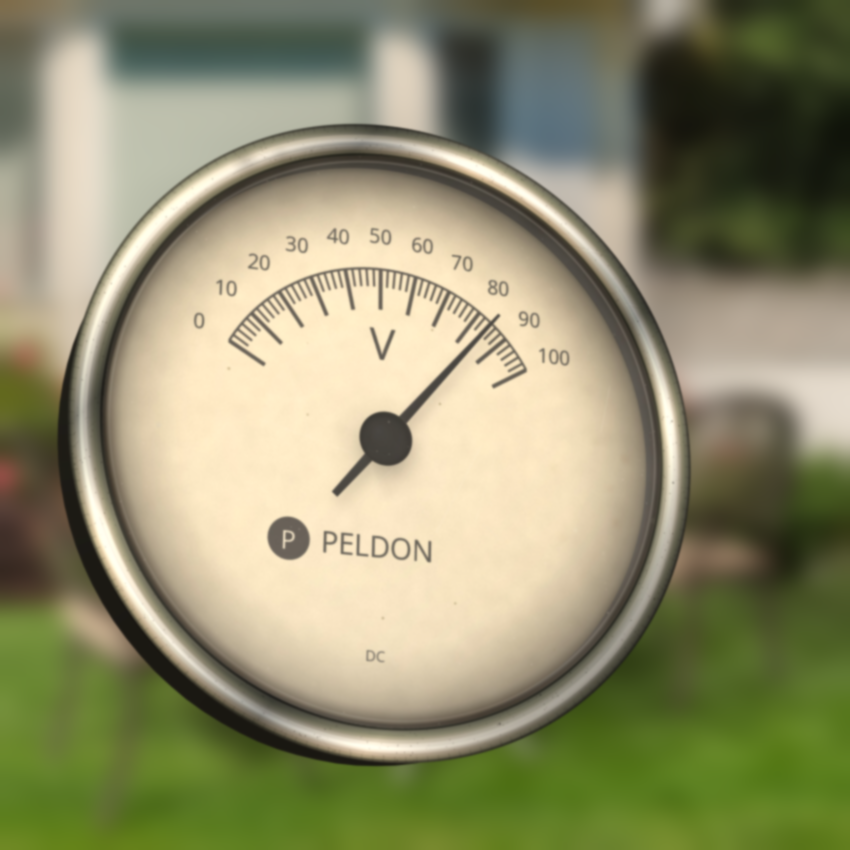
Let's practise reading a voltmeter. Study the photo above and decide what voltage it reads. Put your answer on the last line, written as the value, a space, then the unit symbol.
84 V
